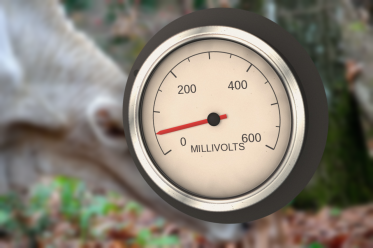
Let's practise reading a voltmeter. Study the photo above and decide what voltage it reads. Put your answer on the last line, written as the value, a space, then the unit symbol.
50 mV
